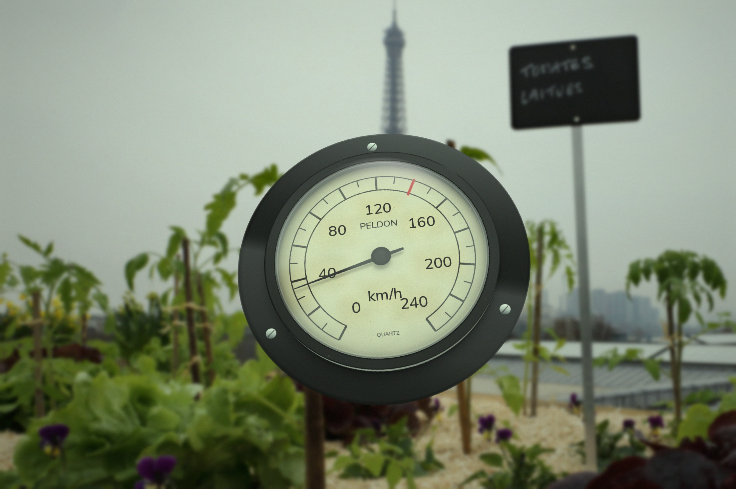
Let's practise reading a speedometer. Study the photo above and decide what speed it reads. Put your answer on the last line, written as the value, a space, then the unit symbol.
35 km/h
